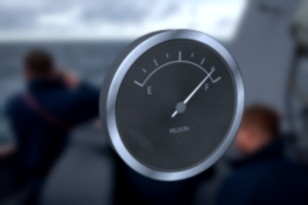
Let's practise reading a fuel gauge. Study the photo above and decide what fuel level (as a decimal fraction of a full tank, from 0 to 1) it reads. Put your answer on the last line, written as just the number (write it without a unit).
0.875
